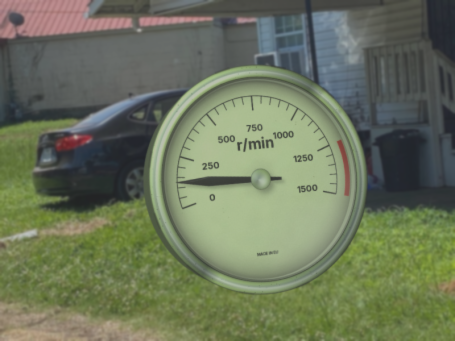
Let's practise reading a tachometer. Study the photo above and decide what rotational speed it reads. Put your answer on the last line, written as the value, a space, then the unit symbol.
125 rpm
